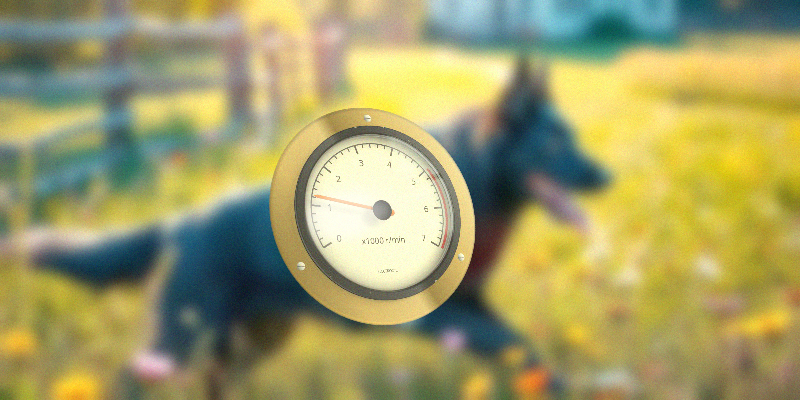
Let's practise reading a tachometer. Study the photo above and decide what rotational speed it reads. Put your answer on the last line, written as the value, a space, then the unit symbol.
1200 rpm
